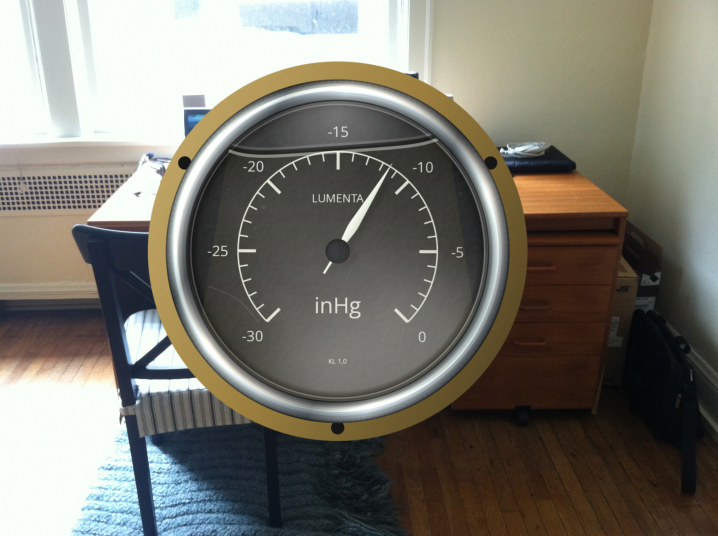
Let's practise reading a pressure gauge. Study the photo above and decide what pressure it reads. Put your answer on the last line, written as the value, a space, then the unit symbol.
-11.5 inHg
